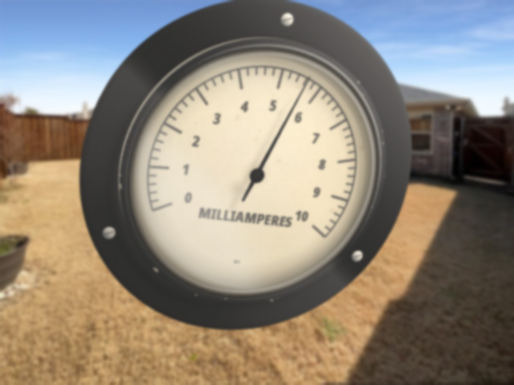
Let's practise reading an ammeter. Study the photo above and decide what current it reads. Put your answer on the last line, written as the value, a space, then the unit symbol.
5.6 mA
